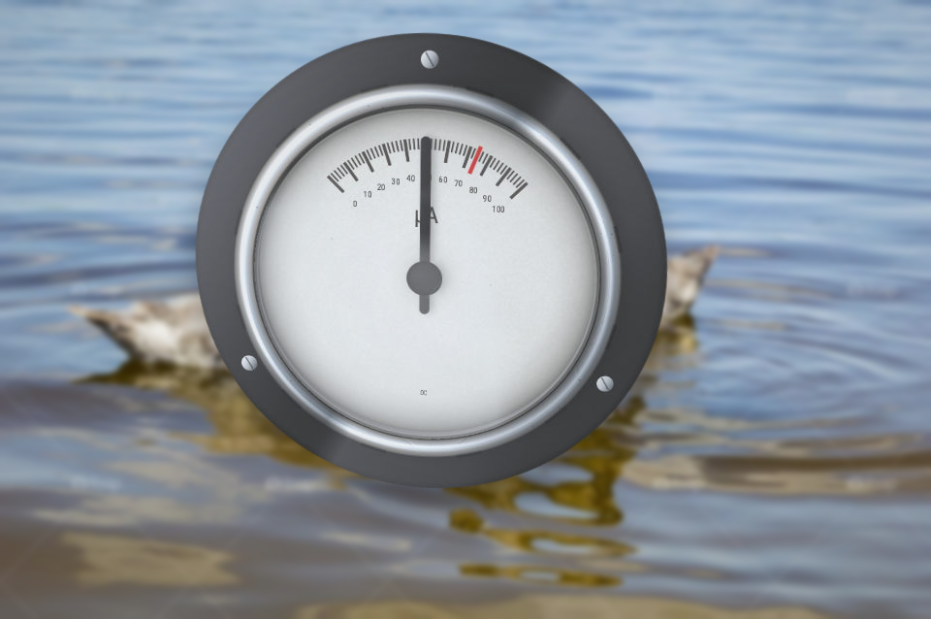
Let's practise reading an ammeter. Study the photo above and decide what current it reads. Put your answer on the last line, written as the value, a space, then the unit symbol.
50 µA
